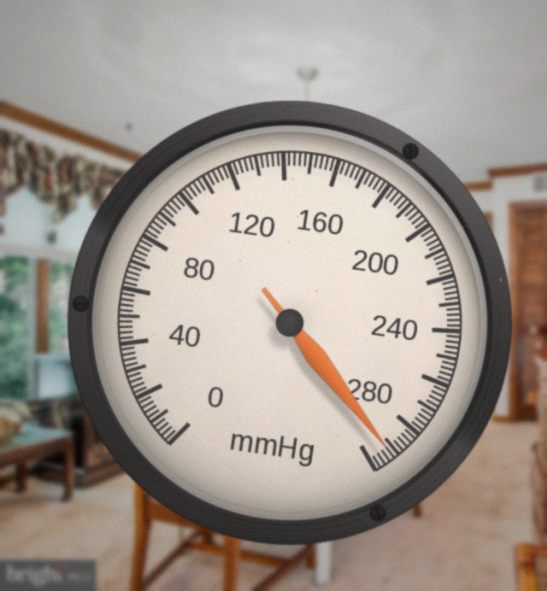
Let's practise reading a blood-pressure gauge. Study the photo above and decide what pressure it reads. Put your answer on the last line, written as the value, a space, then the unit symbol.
292 mmHg
